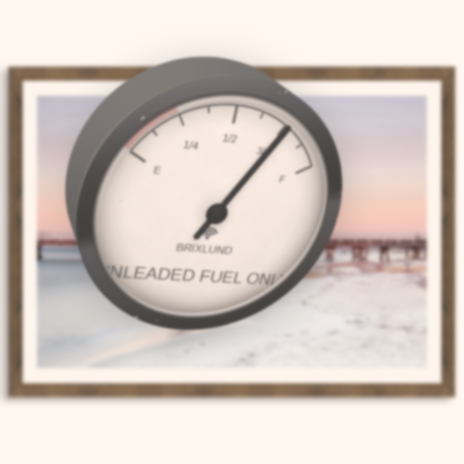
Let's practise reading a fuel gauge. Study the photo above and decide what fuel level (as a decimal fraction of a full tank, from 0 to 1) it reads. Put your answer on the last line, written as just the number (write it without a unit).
0.75
